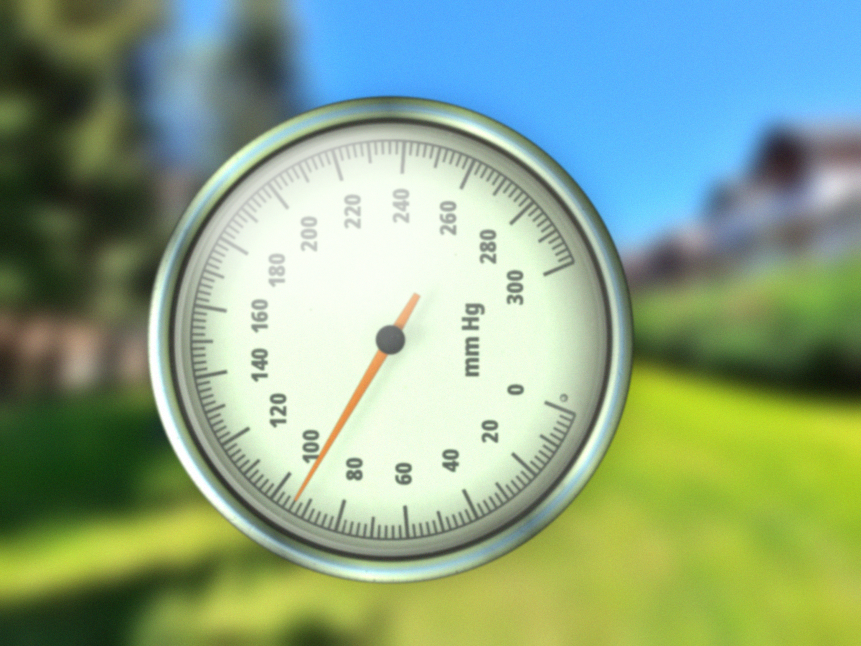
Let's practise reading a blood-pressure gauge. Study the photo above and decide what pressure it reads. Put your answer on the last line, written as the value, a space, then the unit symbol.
94 mmHg
